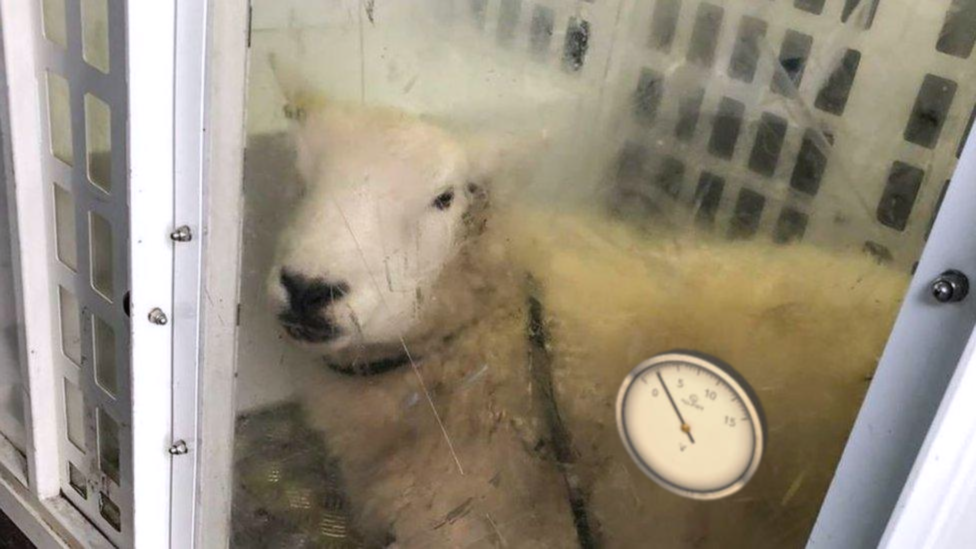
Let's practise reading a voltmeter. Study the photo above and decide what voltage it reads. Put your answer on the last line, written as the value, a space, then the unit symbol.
2.5 V
